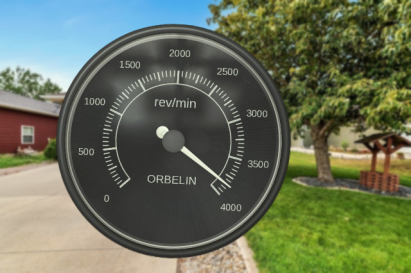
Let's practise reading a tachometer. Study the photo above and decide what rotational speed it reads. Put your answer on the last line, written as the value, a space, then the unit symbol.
3850 rpm
